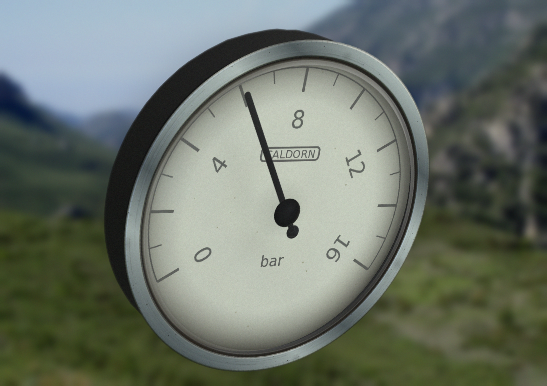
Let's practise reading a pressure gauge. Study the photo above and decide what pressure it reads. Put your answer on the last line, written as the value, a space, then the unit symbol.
6 bar
